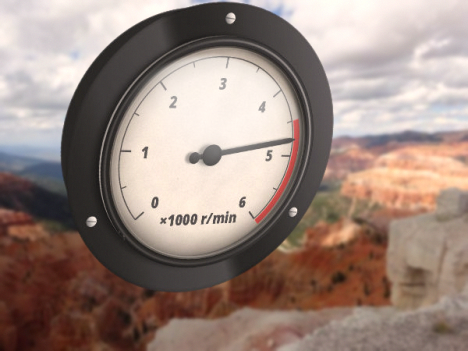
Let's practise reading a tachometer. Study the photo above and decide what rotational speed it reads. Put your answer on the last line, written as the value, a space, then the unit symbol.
4750 rpm
